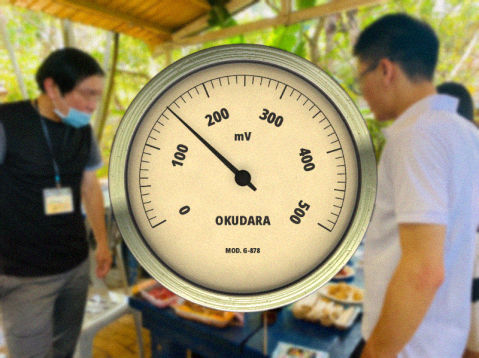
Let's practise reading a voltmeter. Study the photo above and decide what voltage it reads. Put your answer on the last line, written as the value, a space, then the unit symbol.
150 mV
